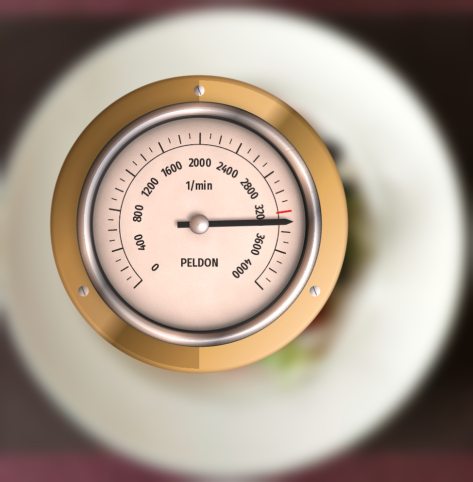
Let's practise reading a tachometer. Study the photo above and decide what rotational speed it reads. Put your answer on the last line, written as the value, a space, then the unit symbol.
3300 rpm
